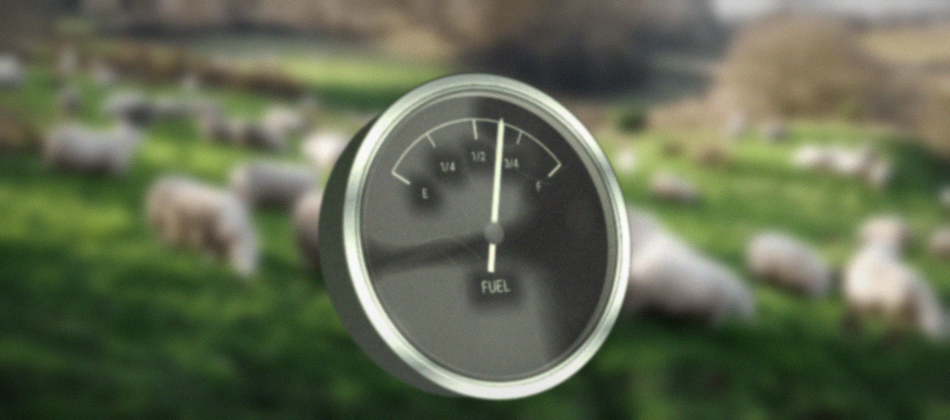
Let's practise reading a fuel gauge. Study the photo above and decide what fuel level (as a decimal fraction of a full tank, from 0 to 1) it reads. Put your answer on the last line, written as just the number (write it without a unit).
0.625
